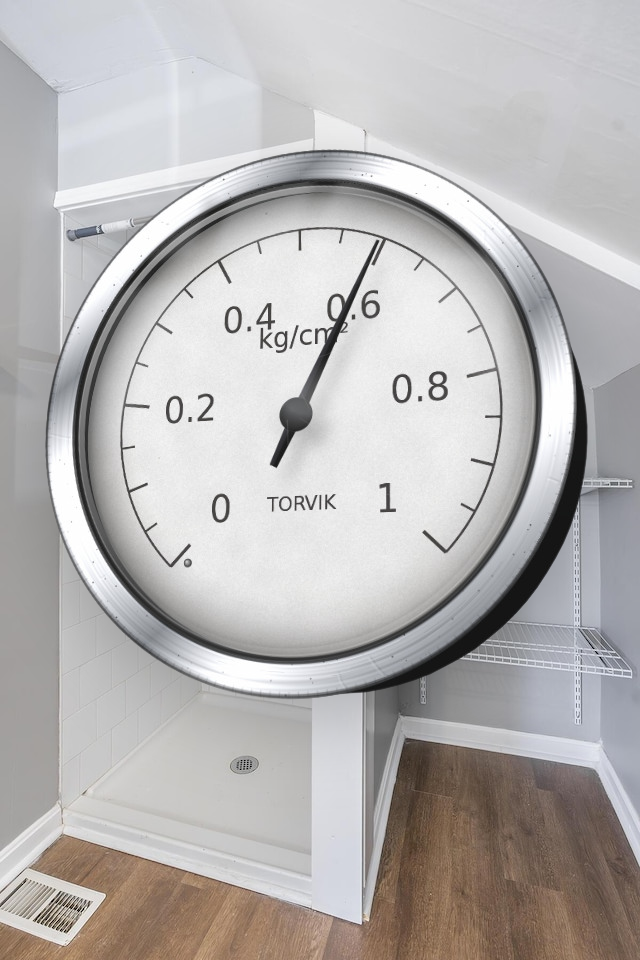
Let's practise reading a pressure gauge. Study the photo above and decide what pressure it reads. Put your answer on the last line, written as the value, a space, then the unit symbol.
0.6 kg/cm²
